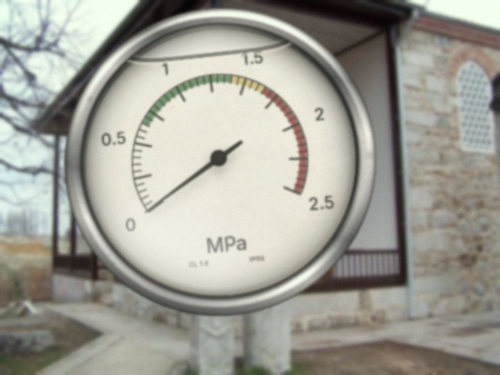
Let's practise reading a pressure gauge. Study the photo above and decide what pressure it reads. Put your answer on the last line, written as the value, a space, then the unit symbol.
0 MPa
